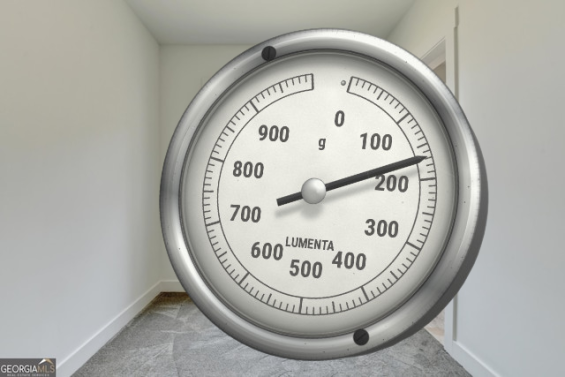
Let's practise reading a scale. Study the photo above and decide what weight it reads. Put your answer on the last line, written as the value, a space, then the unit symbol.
170 g
